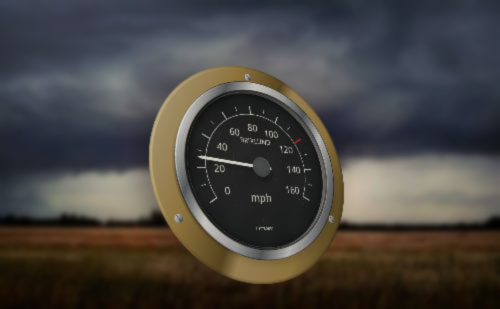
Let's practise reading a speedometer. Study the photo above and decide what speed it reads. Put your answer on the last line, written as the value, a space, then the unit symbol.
25 mph
